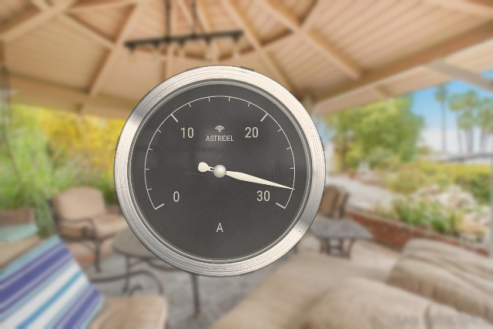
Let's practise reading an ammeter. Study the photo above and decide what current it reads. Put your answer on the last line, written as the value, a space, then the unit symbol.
28 A
